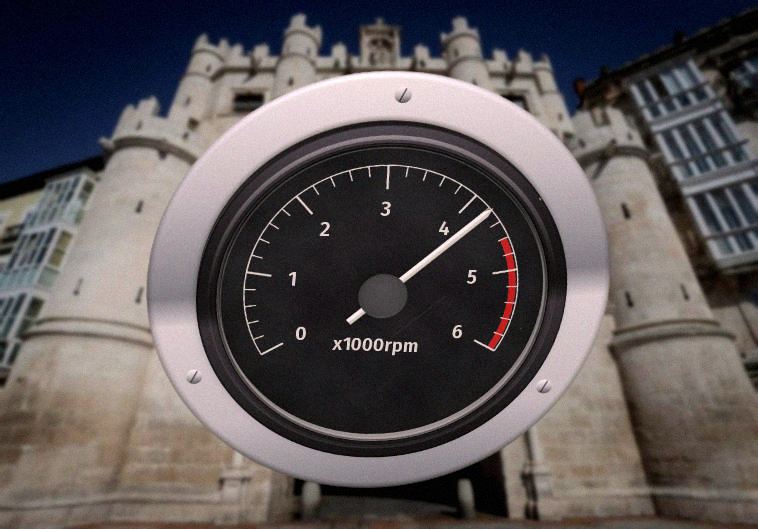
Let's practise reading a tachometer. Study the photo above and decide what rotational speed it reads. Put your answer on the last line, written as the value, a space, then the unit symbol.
4200 rpm
